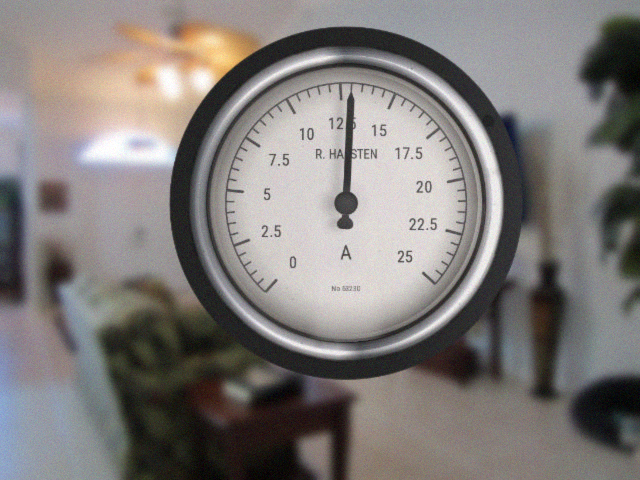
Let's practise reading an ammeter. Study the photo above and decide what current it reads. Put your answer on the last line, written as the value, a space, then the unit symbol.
13 A
